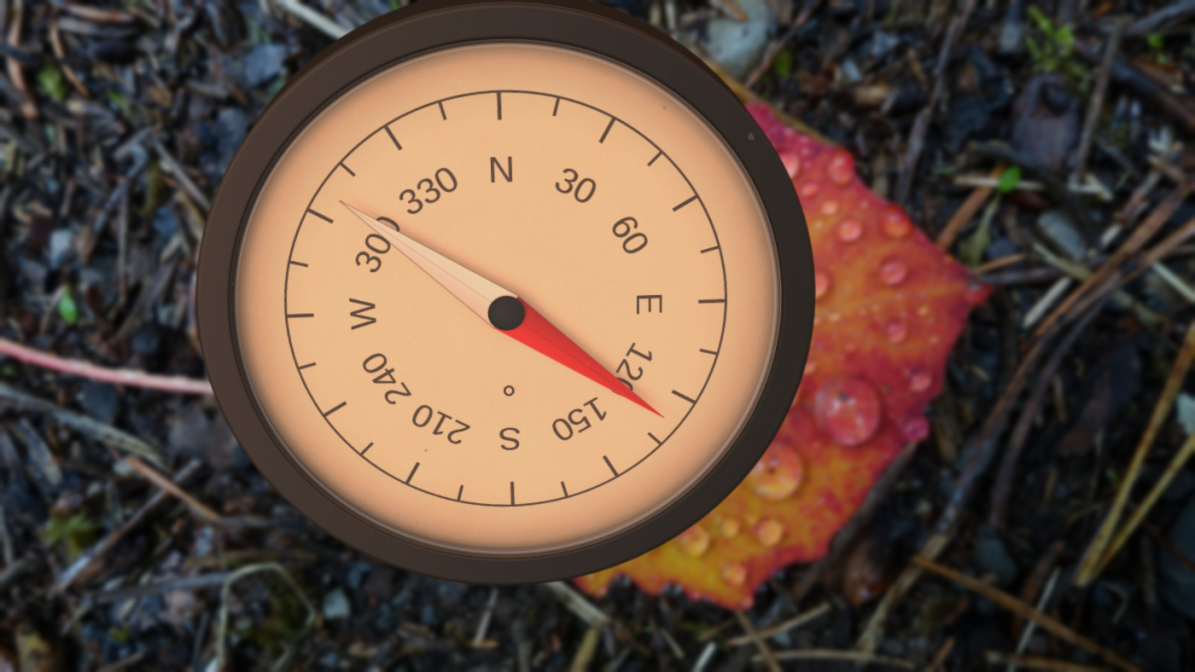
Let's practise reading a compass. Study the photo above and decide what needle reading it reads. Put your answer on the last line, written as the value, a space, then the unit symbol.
127.5 °
